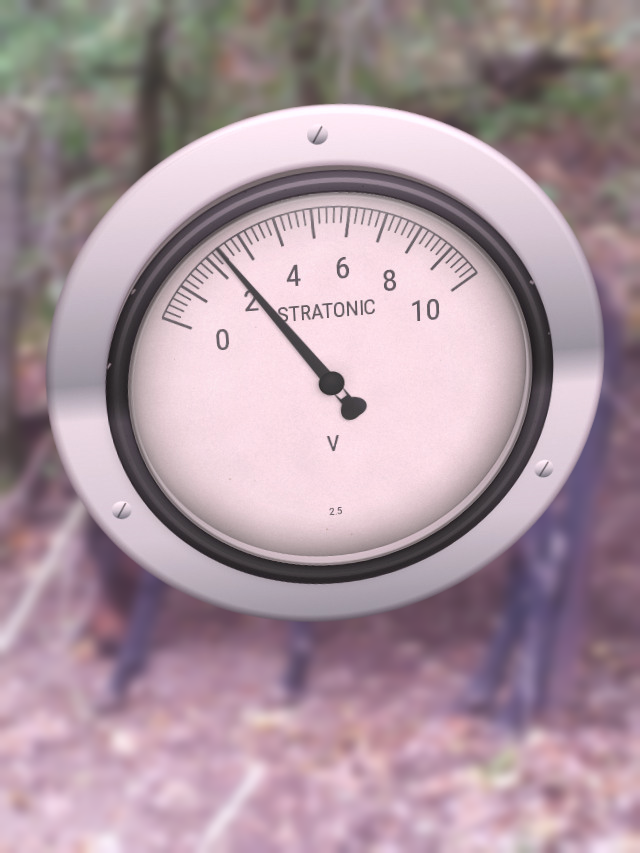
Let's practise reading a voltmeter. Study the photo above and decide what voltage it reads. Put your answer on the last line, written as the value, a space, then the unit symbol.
2.4 V
